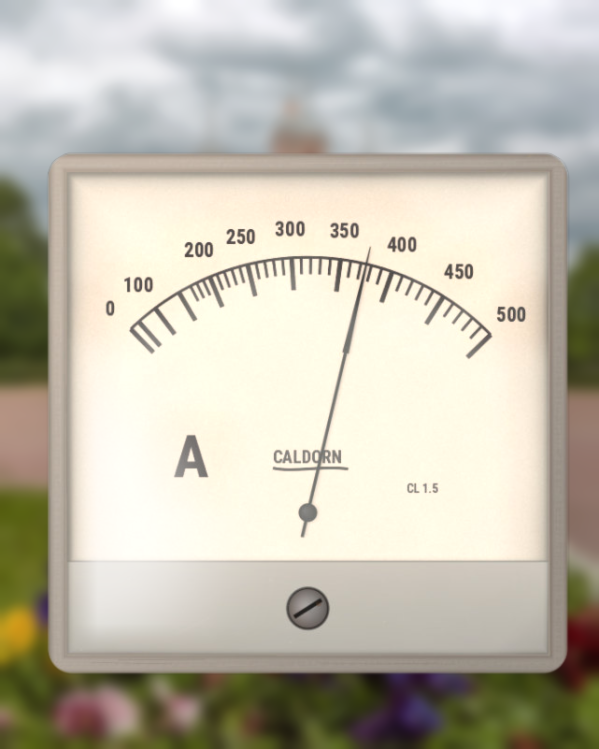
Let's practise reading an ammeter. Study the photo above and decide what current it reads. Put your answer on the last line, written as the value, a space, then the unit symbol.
375 A
